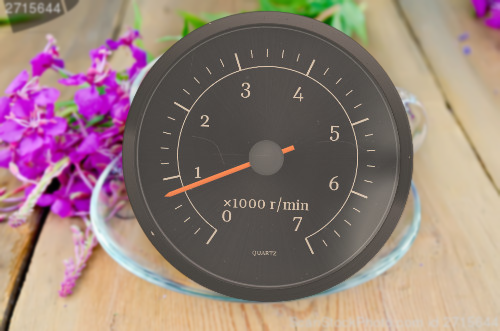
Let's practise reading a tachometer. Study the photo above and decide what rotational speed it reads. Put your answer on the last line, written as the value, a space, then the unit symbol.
800 rpm
